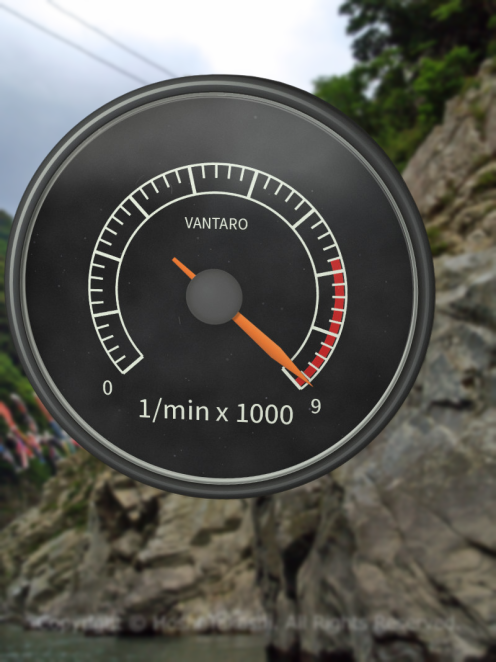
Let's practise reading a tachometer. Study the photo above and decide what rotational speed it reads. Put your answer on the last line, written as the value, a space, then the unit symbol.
8800 rpm
